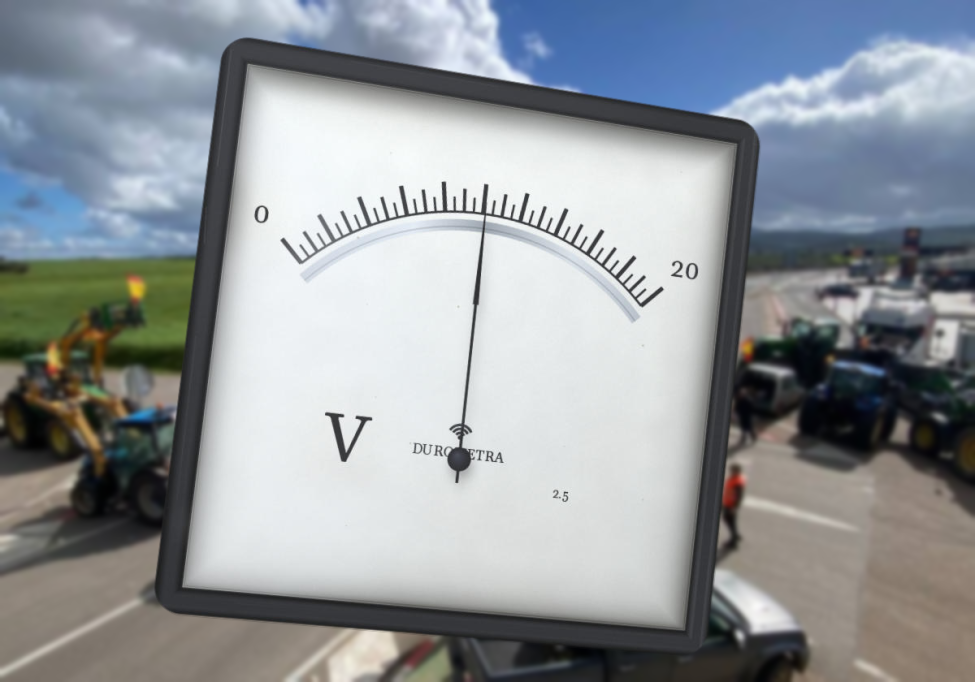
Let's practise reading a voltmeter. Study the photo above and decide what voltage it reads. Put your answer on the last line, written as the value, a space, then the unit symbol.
10 V
